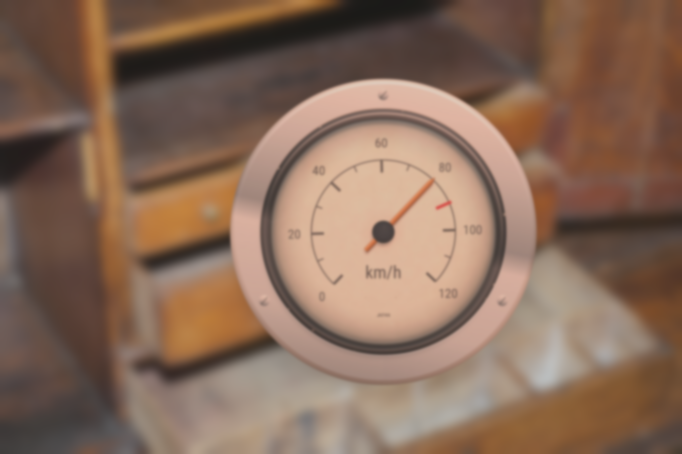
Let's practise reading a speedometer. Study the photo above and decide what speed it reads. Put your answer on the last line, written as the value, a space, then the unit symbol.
80 km/h
